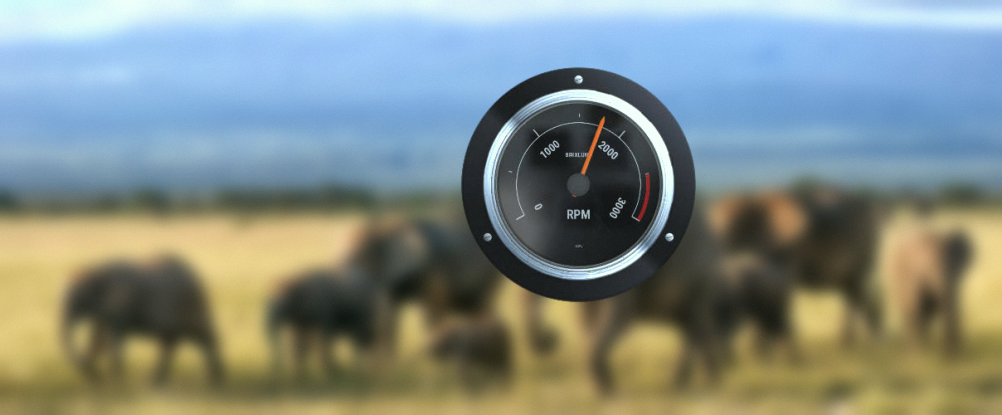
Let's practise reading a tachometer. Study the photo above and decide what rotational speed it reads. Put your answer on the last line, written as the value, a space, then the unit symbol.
1750 rpm
